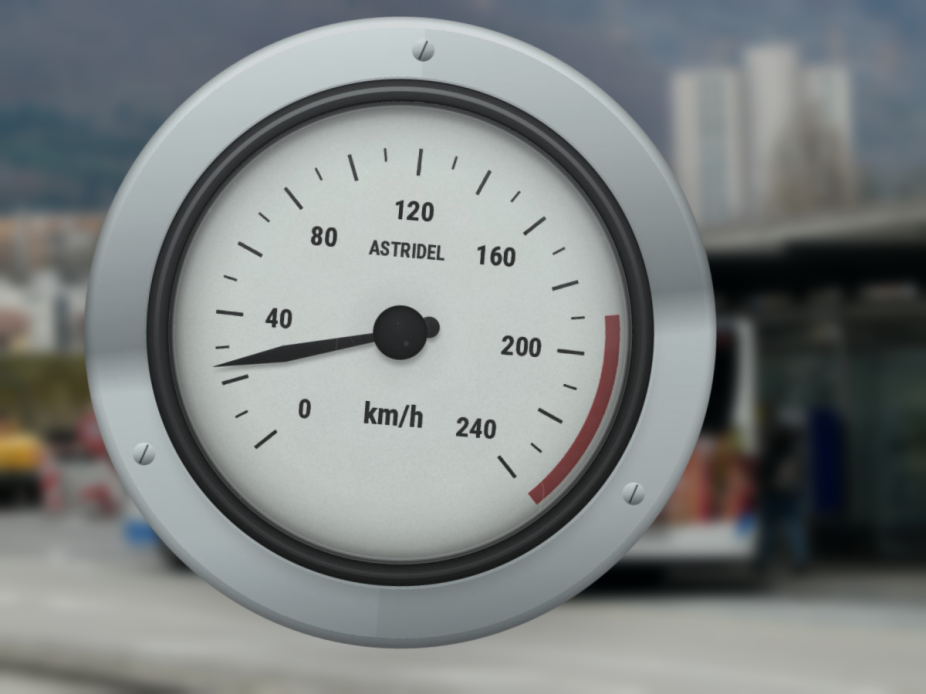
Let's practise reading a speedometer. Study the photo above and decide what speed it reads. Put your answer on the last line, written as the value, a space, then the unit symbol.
25 km/h
